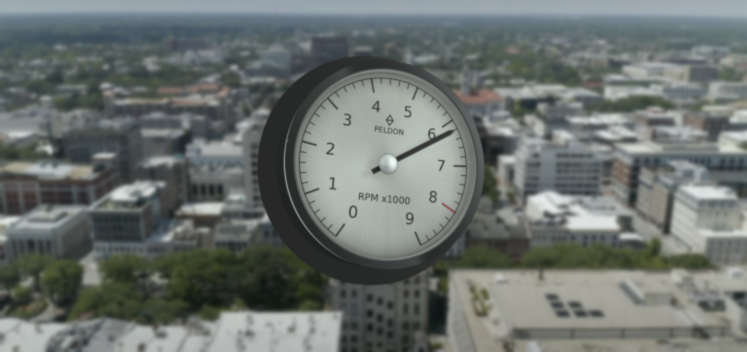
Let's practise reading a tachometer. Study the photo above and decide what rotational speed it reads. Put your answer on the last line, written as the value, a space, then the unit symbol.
6200 rpm
